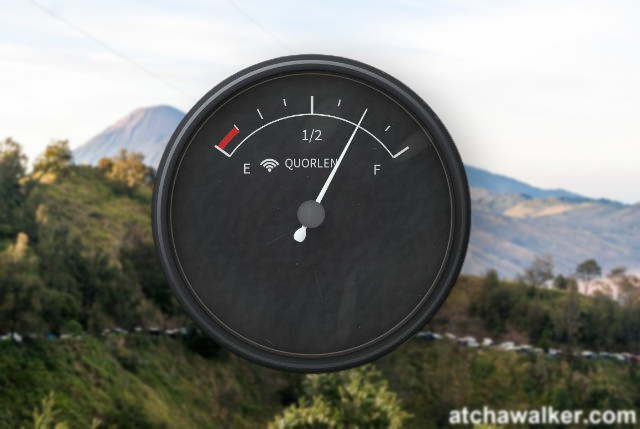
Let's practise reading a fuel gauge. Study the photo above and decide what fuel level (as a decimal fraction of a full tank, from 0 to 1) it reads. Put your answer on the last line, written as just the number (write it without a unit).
0.75
